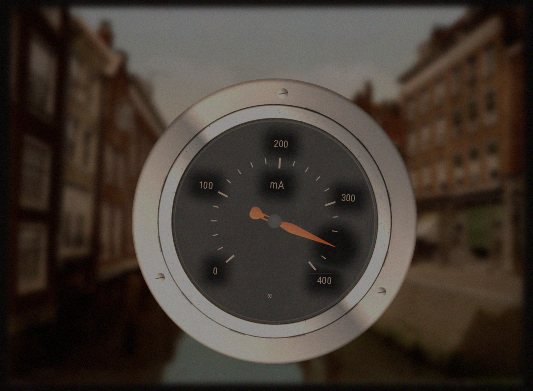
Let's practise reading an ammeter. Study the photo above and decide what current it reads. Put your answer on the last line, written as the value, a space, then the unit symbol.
360 mA
